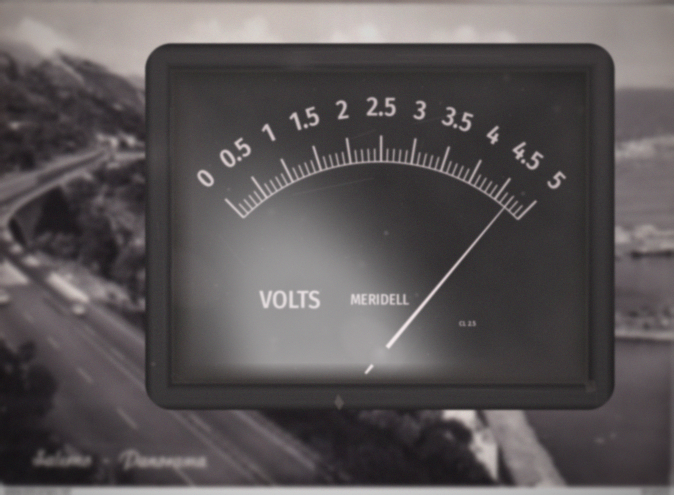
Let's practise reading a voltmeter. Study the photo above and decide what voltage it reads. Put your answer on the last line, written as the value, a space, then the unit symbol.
4.7 V
